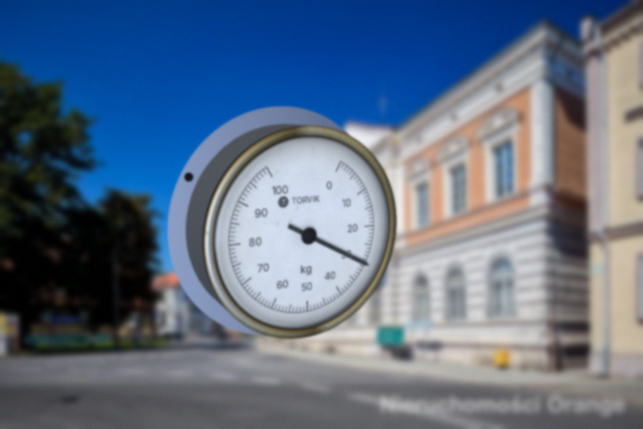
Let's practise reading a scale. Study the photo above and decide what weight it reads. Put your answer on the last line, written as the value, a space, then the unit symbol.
30 kg
